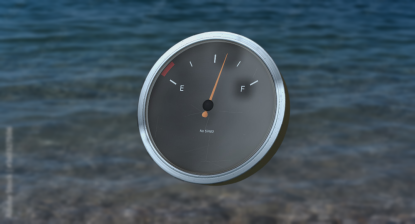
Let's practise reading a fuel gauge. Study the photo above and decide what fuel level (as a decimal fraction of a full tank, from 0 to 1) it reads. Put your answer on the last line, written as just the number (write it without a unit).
0.625
